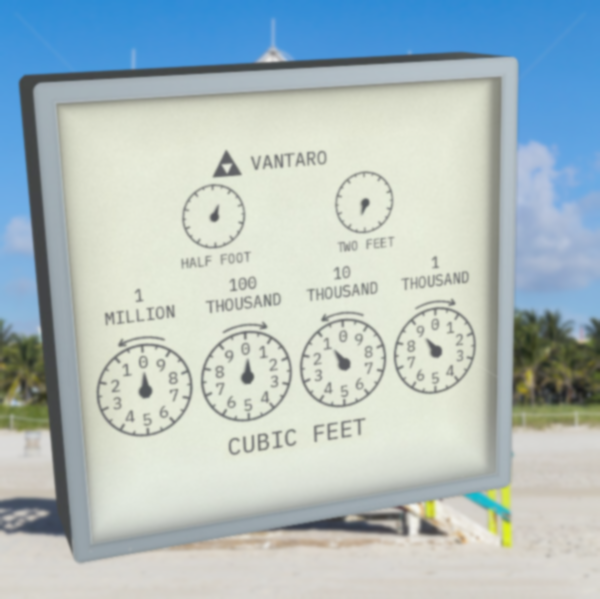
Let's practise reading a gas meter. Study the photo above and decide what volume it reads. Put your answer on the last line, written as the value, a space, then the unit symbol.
900 ft³
